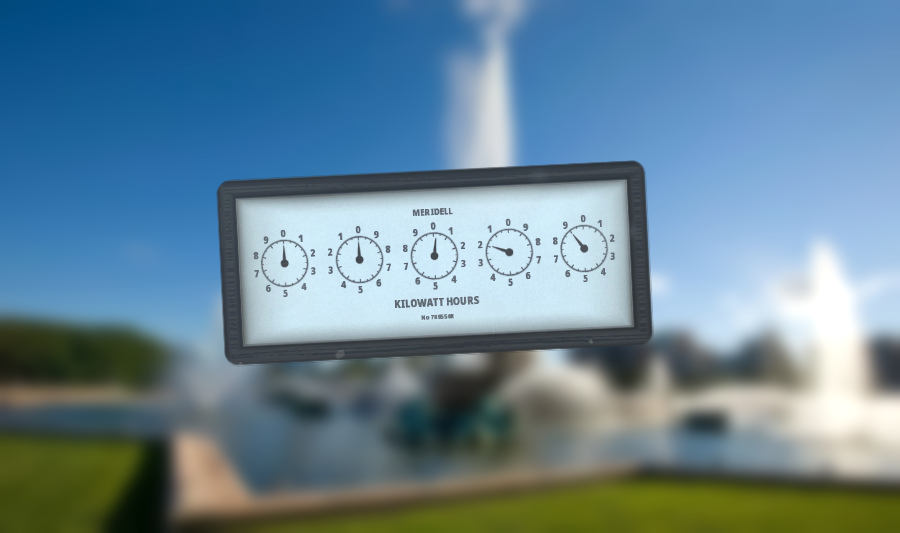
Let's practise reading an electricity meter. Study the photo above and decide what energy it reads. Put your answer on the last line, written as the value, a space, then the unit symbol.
19 kWh
